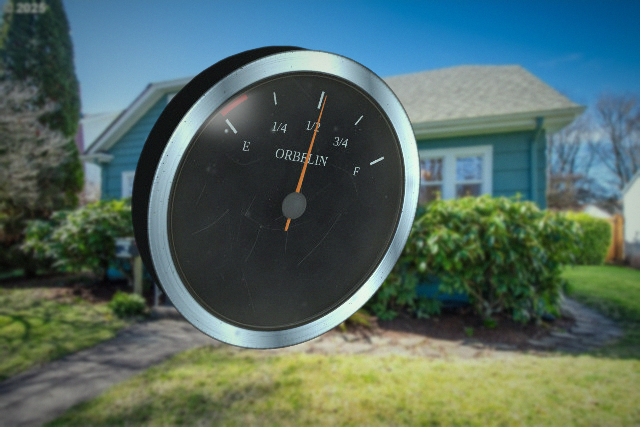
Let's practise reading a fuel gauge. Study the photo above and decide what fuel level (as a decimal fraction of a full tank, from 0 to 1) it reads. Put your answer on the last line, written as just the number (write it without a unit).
0.5
